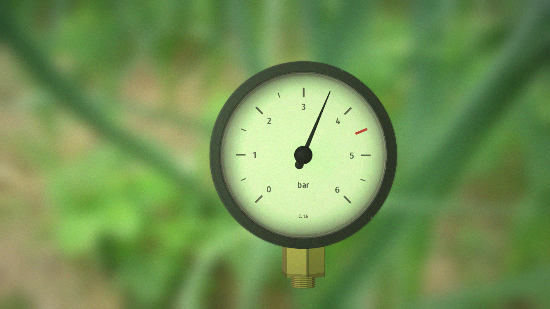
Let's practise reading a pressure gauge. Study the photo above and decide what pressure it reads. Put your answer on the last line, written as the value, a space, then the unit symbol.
3.5 bar
